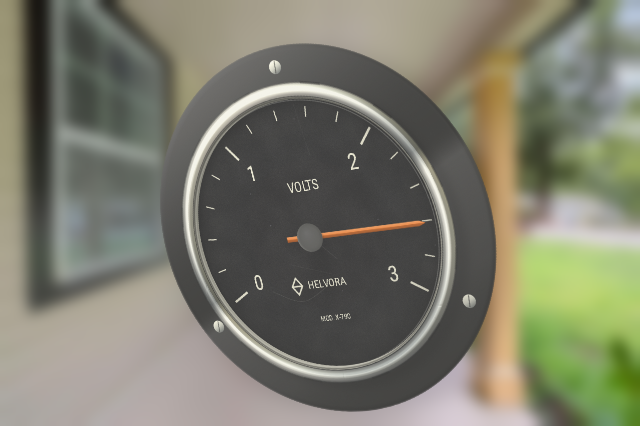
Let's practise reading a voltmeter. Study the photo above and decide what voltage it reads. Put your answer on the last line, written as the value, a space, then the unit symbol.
2.6 V
